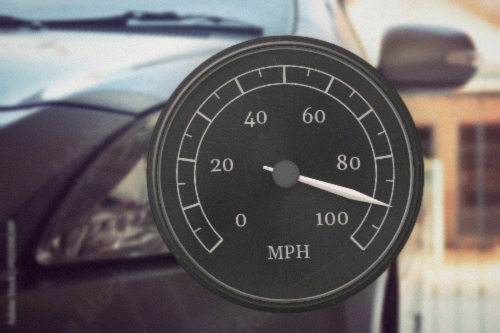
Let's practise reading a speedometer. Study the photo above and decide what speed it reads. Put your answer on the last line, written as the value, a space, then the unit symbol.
90 mph
